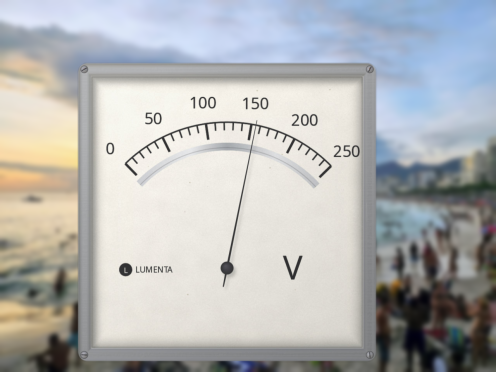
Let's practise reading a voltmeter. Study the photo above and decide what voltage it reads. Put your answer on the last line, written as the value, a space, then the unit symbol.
155 V
